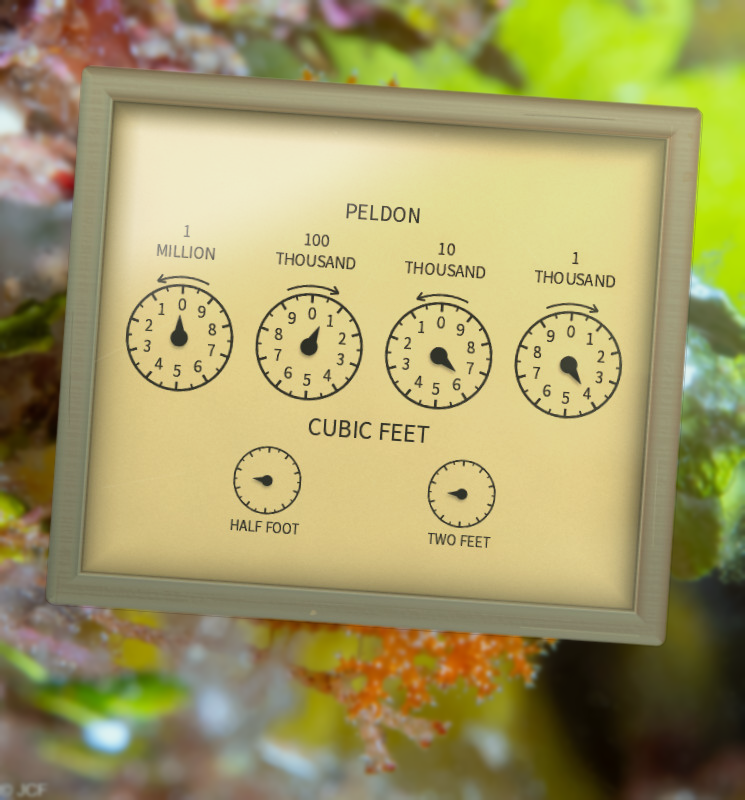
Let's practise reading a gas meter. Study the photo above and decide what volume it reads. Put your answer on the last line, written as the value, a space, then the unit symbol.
6400 ft³
